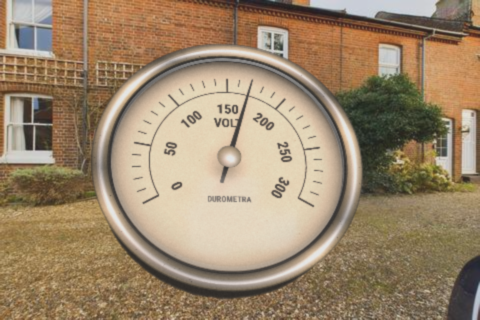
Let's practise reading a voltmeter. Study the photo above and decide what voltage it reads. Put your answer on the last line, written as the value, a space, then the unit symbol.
170 V
